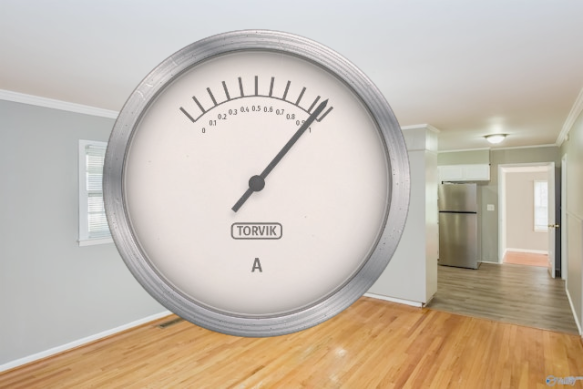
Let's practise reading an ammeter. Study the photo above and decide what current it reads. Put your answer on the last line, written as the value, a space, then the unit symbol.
0.95 A
